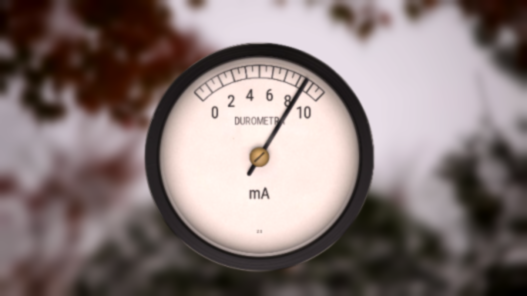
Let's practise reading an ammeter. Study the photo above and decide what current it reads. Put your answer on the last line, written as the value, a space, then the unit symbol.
8.5 mA
